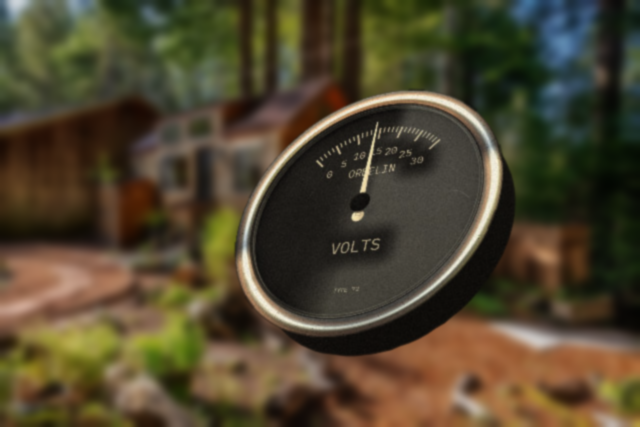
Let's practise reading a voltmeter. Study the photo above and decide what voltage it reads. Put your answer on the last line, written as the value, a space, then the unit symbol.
15 V
